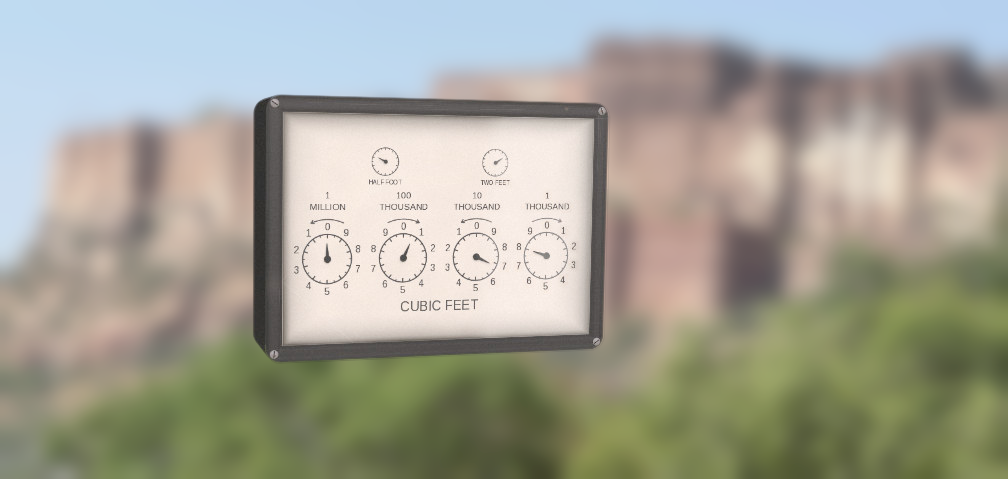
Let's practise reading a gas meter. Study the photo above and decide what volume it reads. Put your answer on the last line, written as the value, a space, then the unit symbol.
6800 ft³
